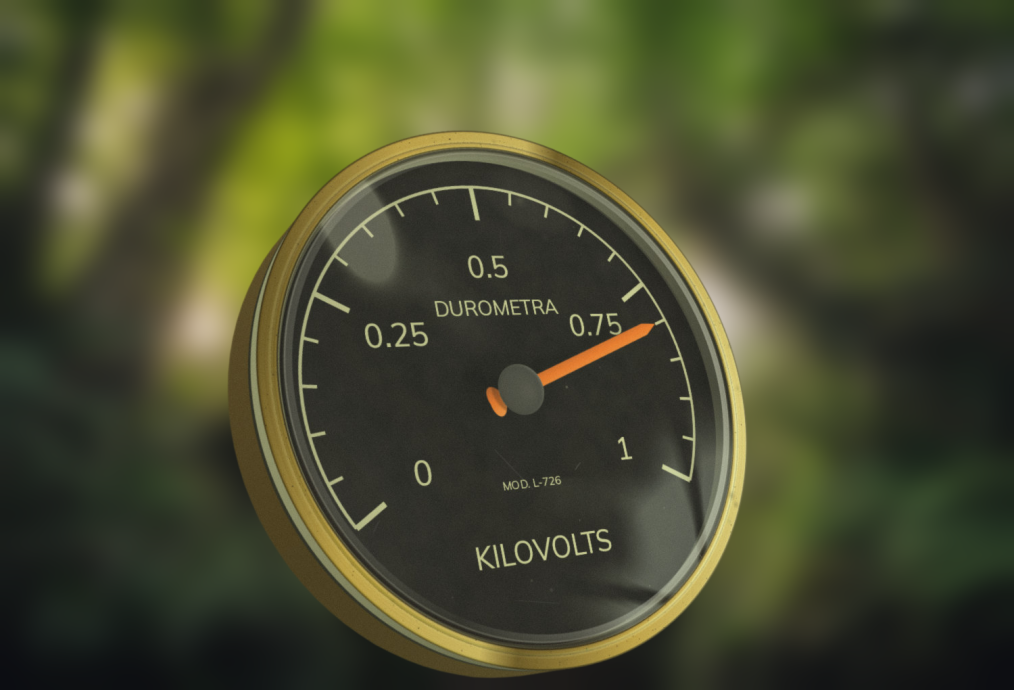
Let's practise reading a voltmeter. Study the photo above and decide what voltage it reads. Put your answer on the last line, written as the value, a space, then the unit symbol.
0.8 kV
